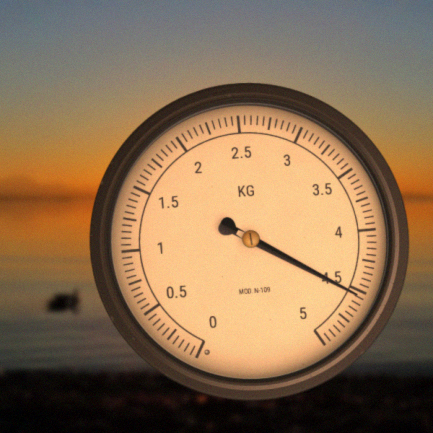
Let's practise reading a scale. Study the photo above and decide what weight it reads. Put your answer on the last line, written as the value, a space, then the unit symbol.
4.55 kg
